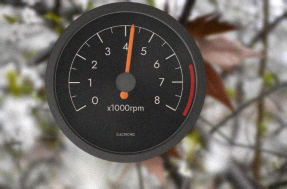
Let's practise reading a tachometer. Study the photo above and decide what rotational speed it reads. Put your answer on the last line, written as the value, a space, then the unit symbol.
4250 rpm
